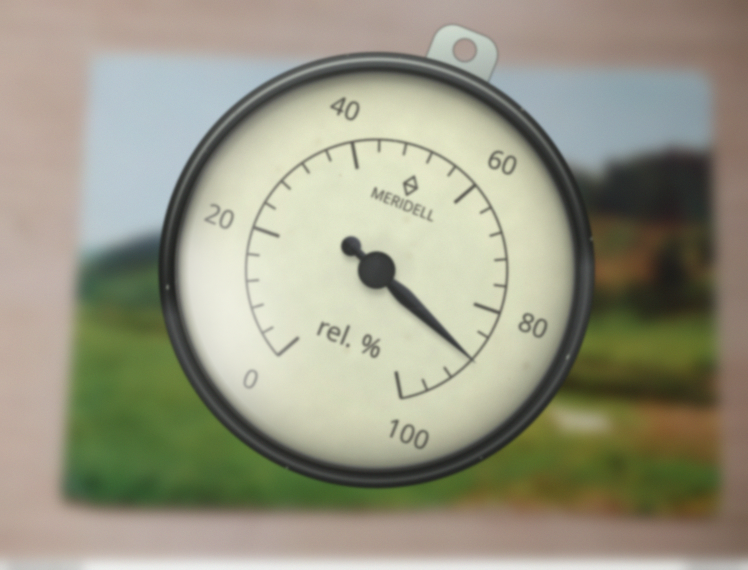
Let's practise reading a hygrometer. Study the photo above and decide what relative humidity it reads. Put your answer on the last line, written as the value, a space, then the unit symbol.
88 %
